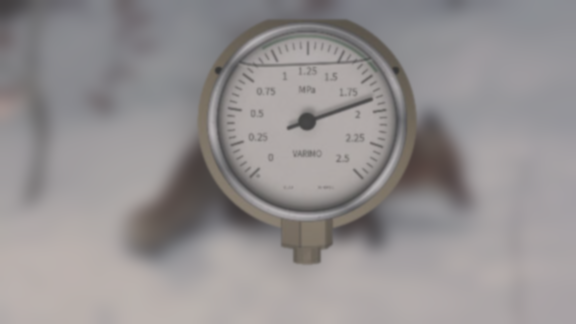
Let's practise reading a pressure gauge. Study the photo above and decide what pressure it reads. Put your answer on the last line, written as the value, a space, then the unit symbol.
1.9 MPa
